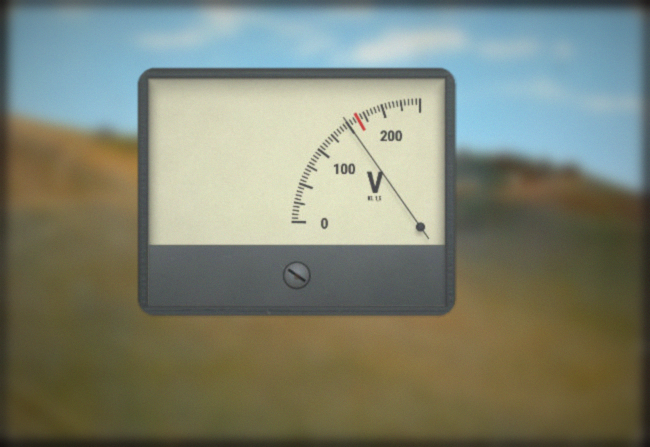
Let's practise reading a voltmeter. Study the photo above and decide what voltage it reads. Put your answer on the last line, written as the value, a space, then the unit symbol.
150 V
